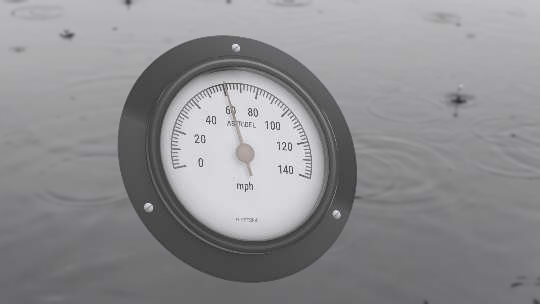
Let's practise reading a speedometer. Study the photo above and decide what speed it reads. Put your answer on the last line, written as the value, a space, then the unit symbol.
60 mph
